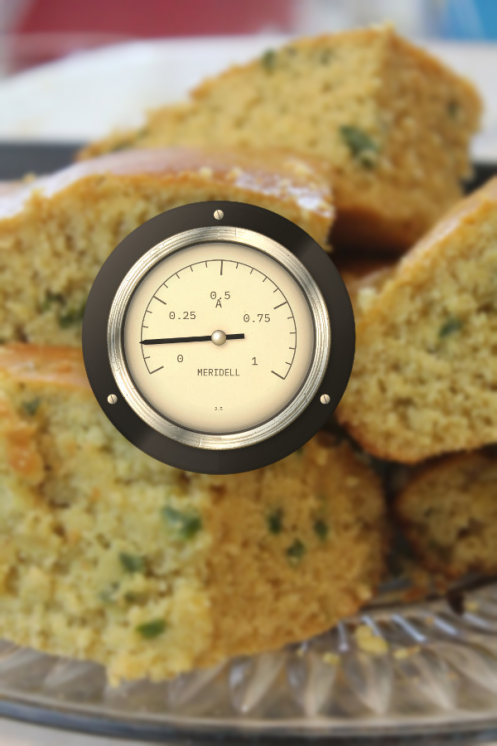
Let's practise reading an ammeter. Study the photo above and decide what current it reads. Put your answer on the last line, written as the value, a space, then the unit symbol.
0.1 A
